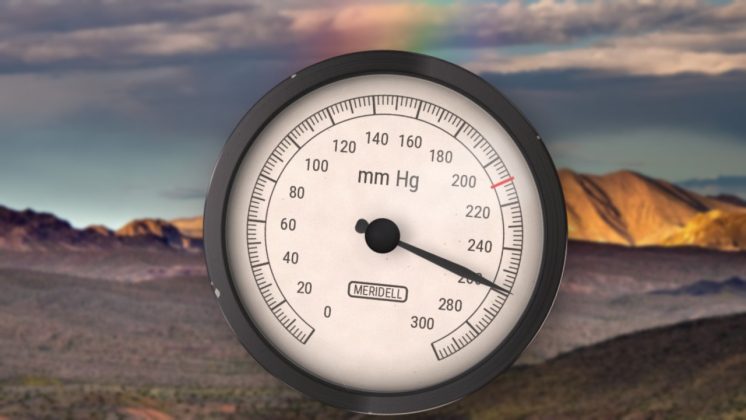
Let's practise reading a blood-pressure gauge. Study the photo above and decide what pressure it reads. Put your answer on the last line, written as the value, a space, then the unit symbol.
258 mmHg
